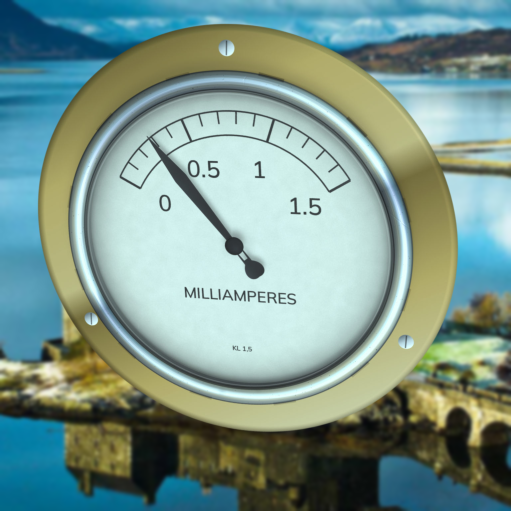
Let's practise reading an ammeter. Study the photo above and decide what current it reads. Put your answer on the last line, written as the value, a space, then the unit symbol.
0.3 mA
